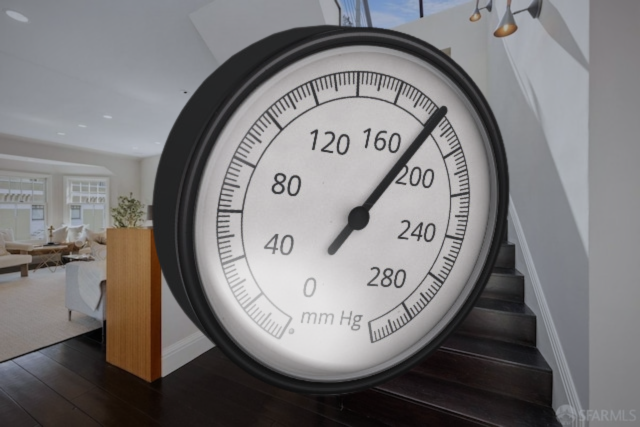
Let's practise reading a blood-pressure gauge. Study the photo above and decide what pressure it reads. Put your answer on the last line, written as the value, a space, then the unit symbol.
180 mmHg
